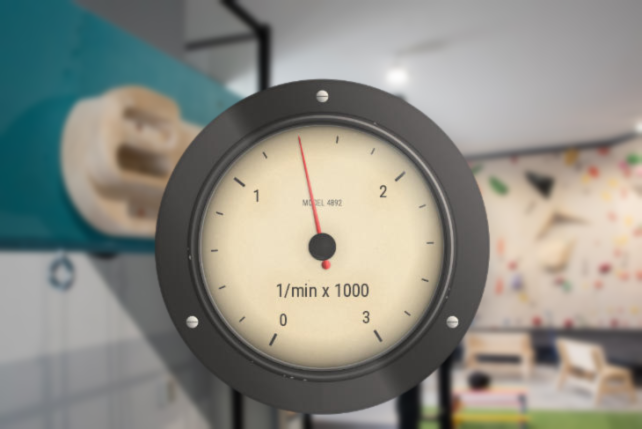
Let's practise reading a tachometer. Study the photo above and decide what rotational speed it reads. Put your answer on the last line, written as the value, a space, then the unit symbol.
1400 rpm
